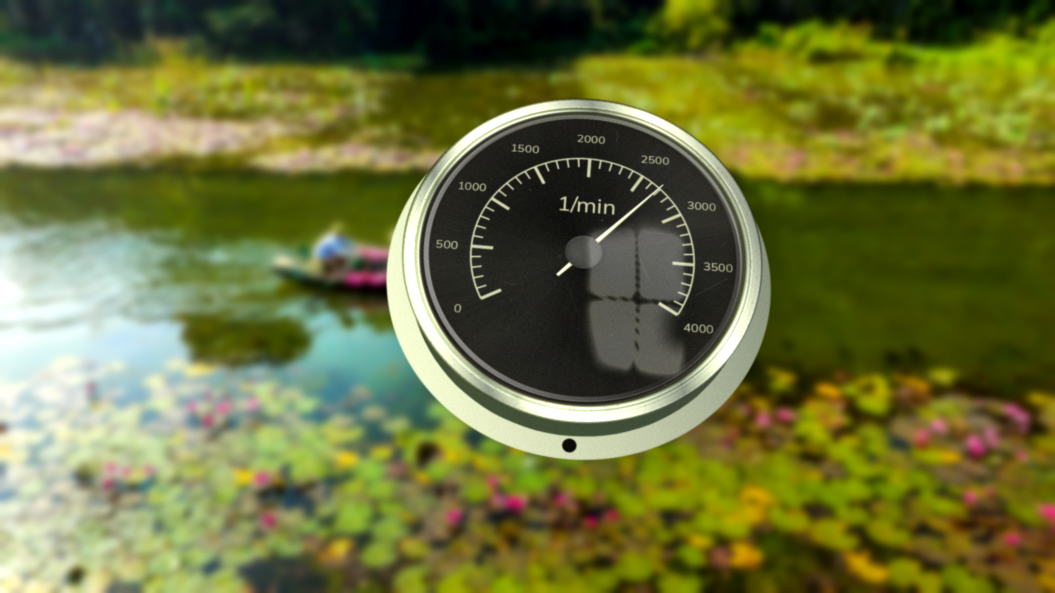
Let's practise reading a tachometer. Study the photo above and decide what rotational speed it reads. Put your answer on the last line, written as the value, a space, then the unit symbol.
2700 rpm
